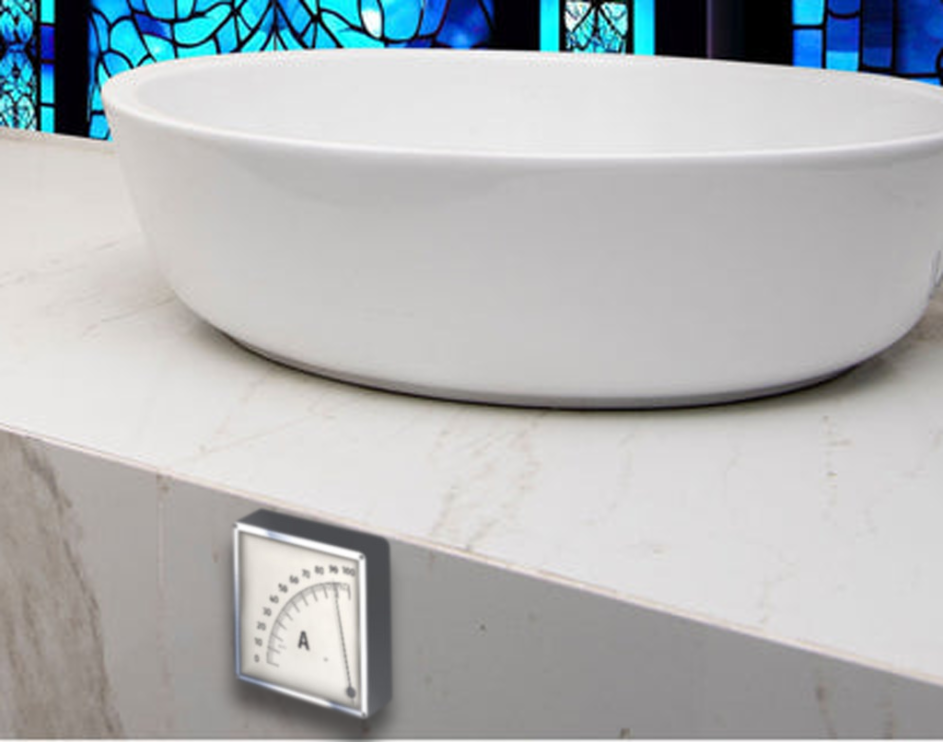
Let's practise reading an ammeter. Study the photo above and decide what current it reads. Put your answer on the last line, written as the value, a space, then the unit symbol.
90 A
